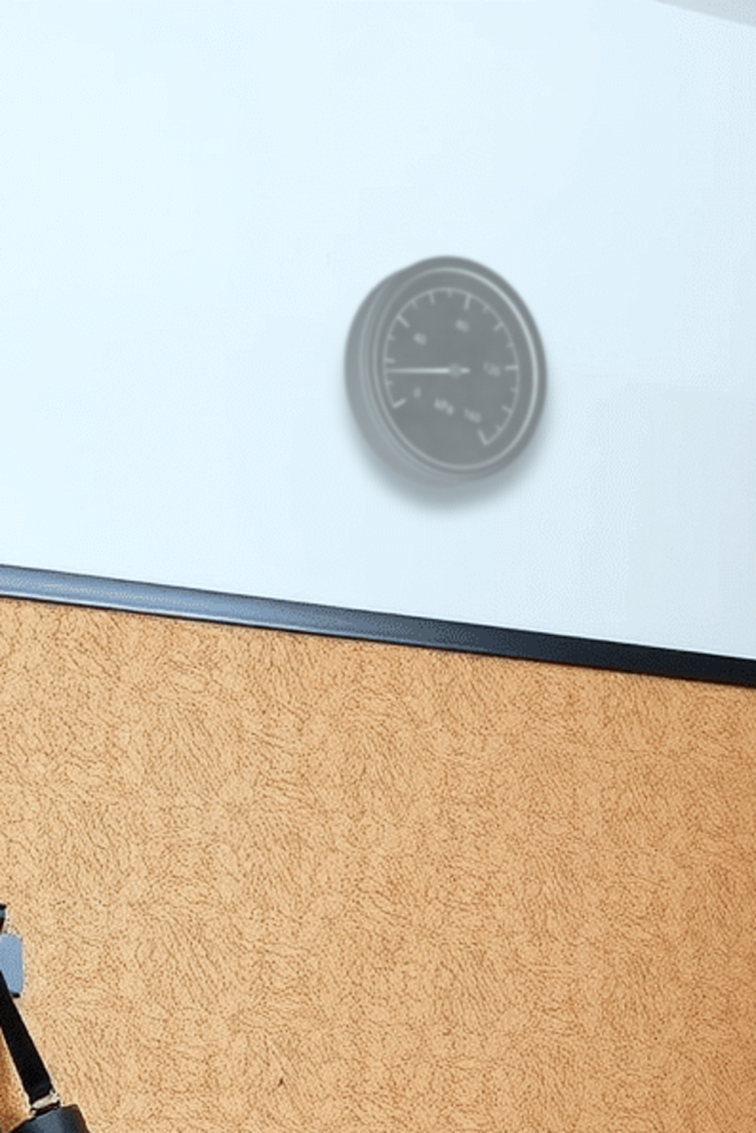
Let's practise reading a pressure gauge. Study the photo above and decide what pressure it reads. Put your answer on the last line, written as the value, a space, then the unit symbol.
15 kPa
